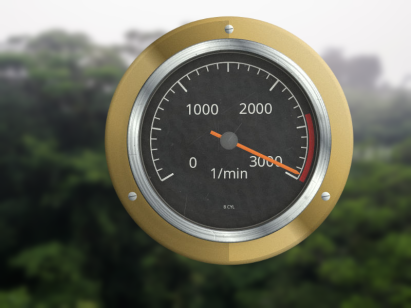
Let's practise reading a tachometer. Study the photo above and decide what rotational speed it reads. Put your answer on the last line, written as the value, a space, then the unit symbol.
2950 rpm
